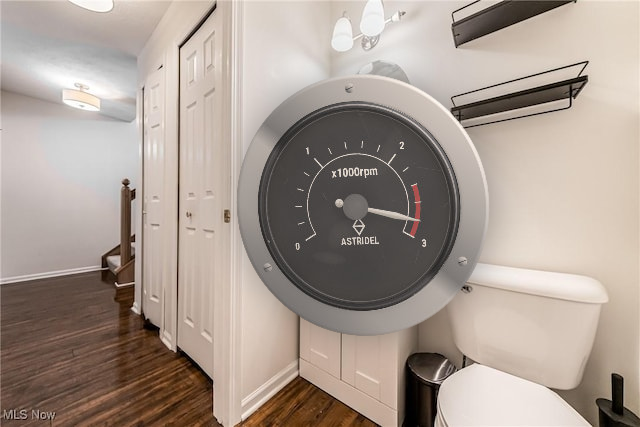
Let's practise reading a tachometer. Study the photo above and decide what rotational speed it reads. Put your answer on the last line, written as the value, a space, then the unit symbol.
2800 rpm
